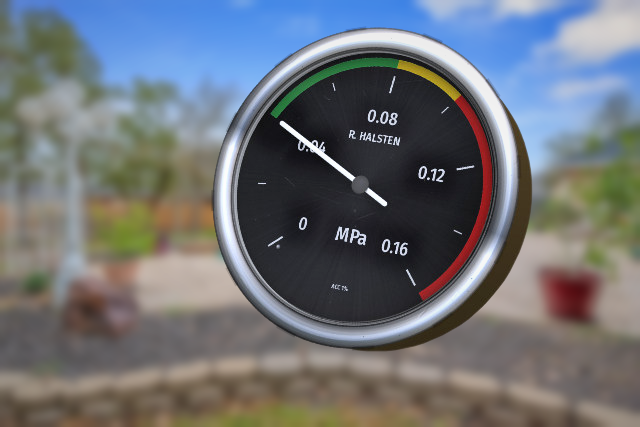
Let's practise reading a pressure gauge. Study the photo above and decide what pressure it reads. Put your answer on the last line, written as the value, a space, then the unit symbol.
0.04 MPa
